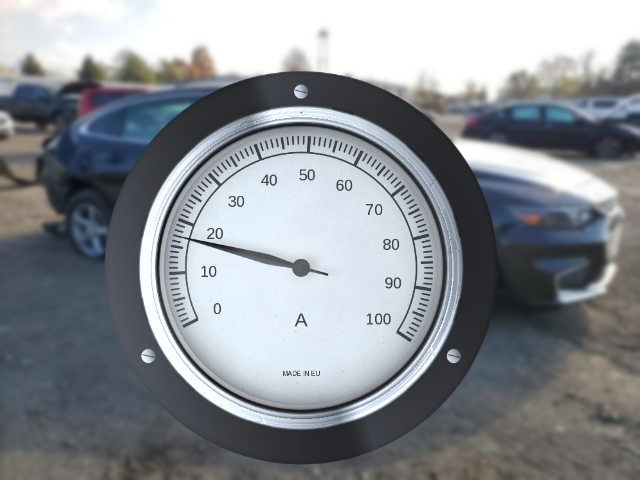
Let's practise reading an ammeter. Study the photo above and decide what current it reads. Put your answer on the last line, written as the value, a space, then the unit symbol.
17 A
